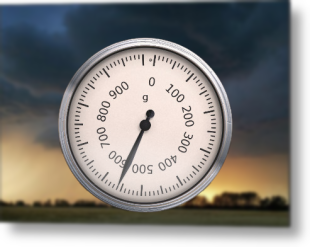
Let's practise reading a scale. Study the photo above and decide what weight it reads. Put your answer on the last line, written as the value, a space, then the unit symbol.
560 g
